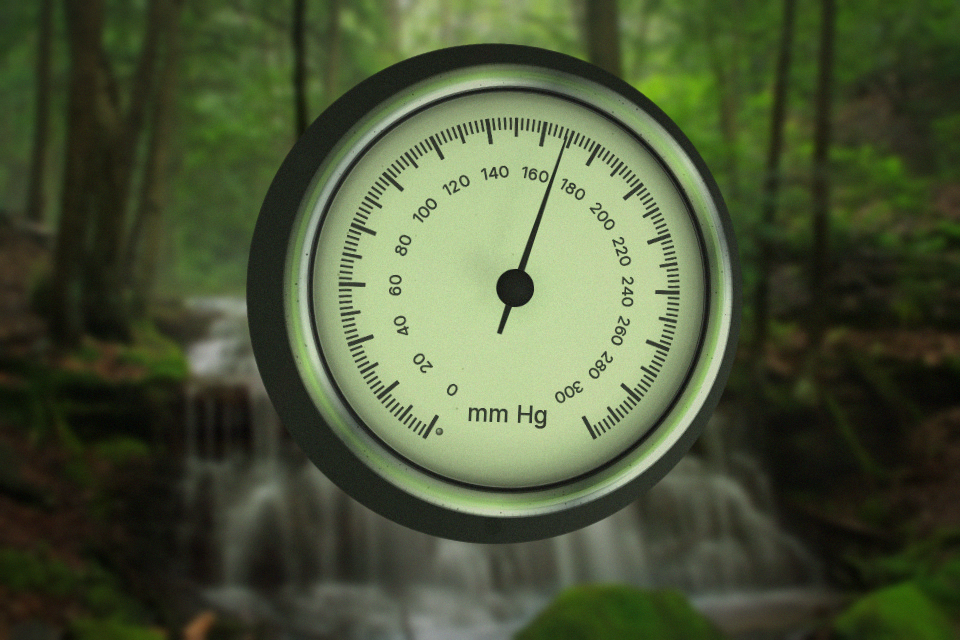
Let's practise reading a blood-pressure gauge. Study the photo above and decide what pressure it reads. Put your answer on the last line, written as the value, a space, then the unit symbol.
168 mmHg
